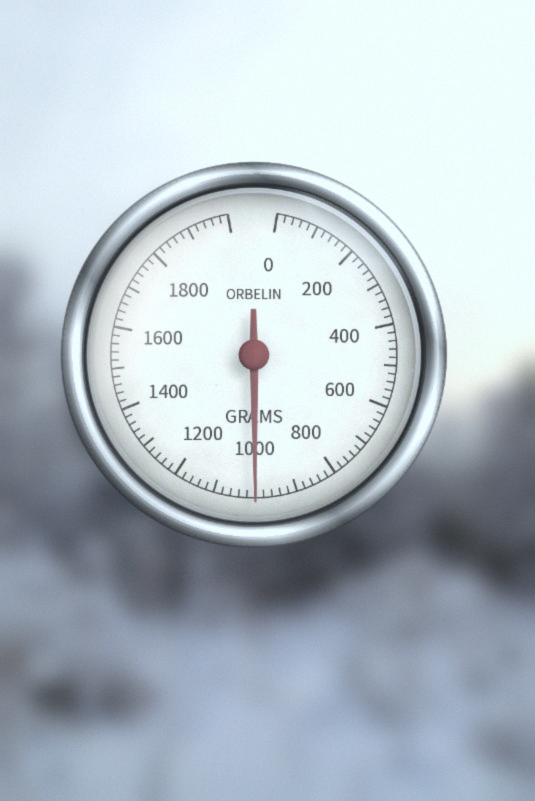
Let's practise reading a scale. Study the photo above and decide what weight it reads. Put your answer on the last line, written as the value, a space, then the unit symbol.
1000 g
